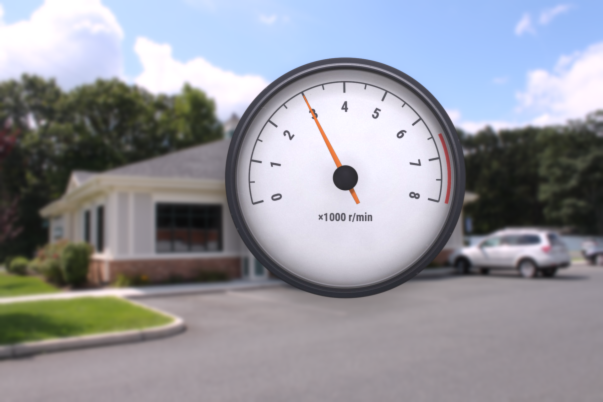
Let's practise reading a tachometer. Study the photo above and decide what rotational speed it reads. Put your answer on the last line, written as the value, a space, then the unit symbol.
3000 rpm
